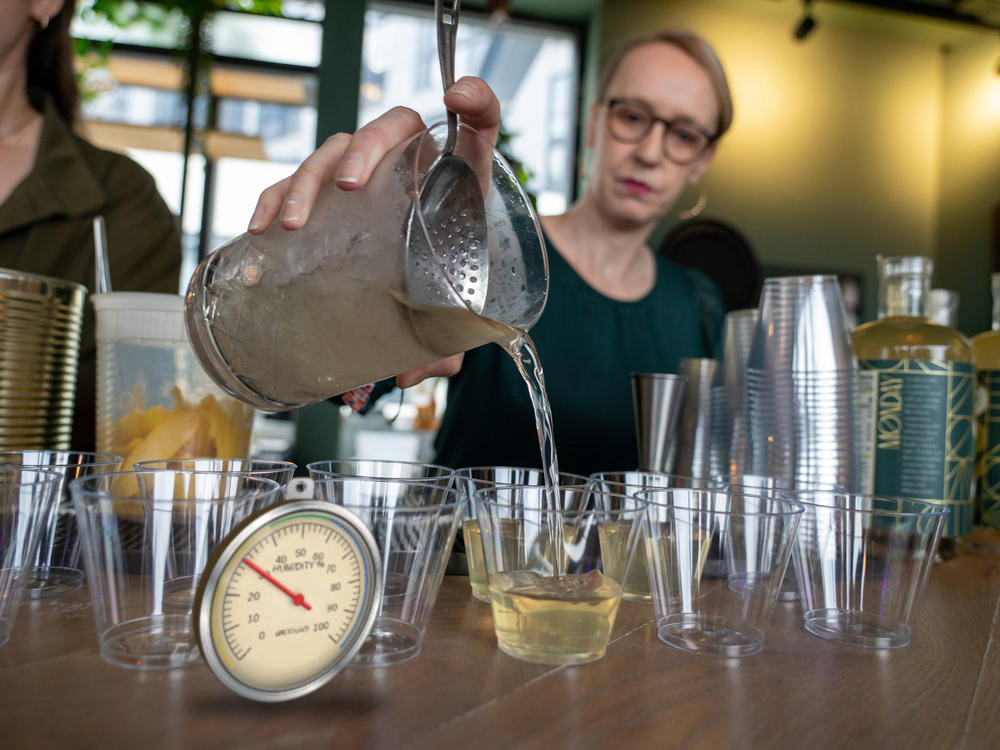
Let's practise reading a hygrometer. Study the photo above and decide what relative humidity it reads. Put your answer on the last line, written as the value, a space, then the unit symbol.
30 %
